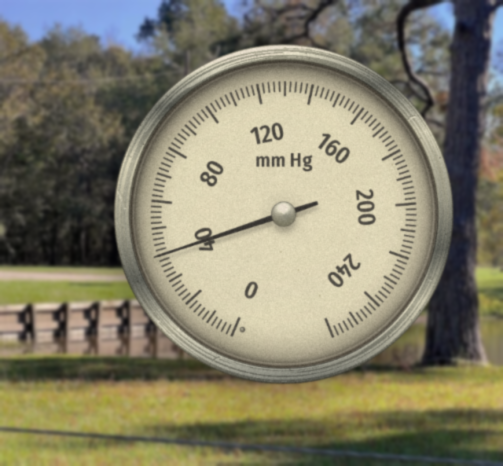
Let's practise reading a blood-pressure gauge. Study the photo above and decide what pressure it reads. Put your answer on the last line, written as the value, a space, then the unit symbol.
40 mmHg
